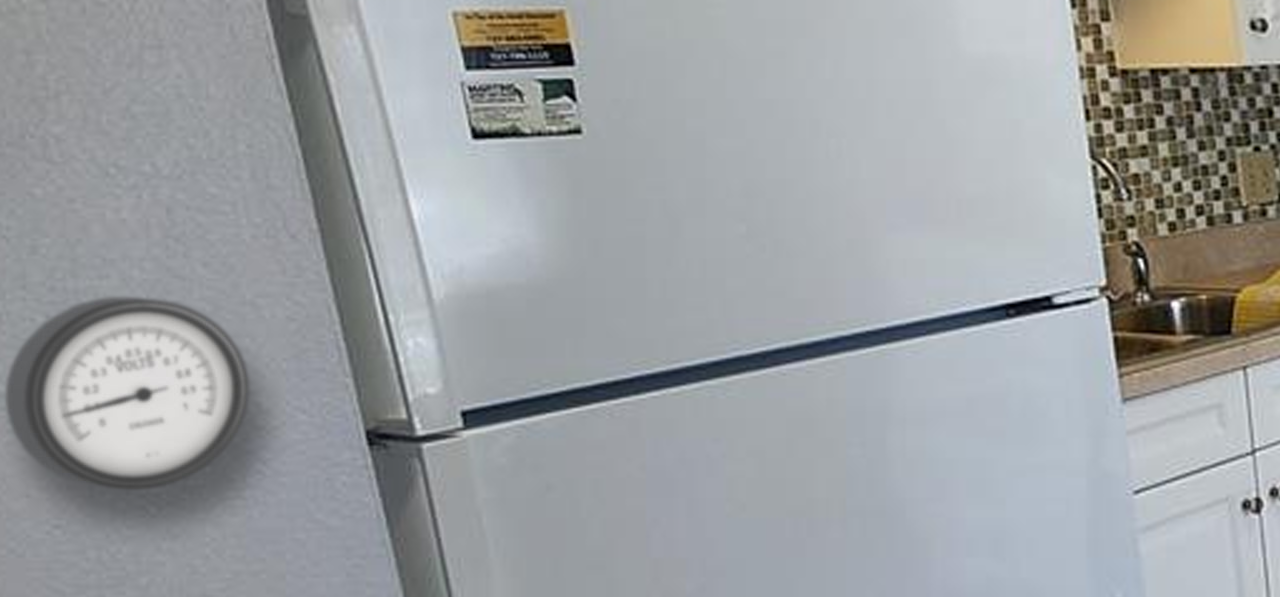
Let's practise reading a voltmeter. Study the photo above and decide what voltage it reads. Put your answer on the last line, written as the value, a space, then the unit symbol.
0.1 V
